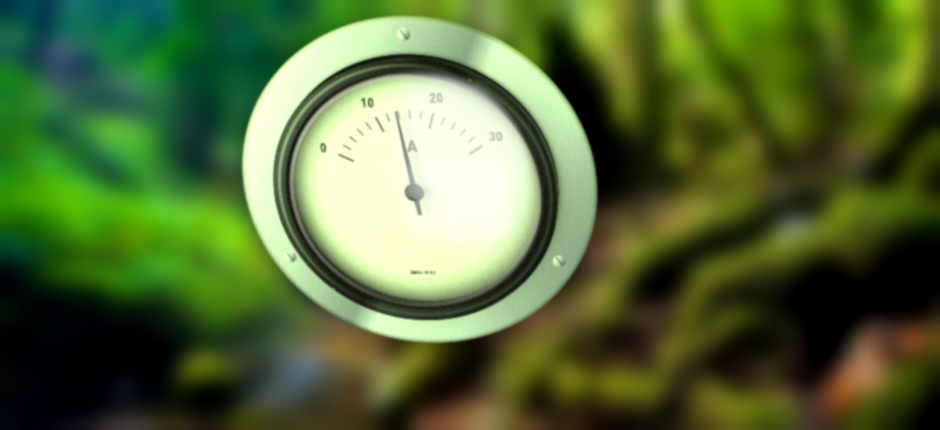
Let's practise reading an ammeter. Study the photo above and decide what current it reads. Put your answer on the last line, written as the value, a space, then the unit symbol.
14 A
